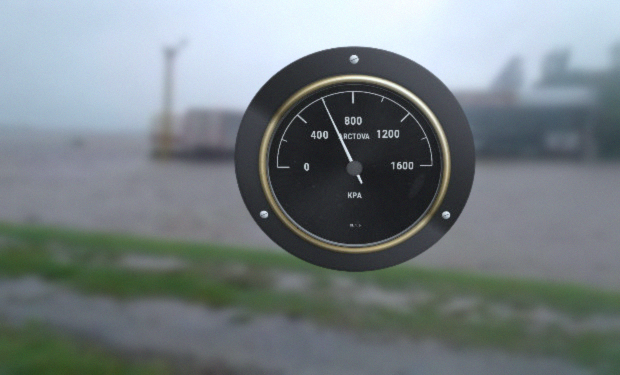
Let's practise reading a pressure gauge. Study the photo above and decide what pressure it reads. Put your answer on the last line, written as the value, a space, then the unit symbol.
600 kPa
